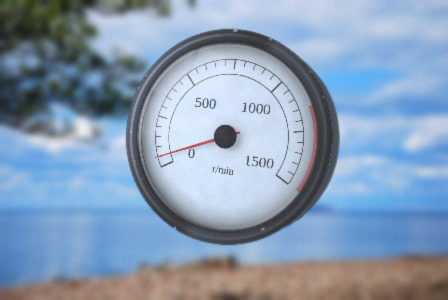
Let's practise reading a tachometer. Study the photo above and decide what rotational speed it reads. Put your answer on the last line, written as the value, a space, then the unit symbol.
50 rpm
